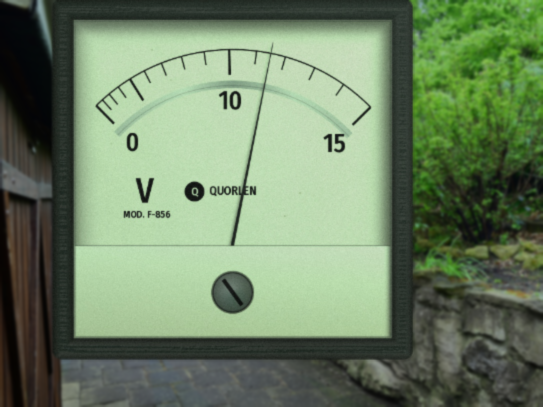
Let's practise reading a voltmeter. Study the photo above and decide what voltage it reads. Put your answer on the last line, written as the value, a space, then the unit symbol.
11.5 V
